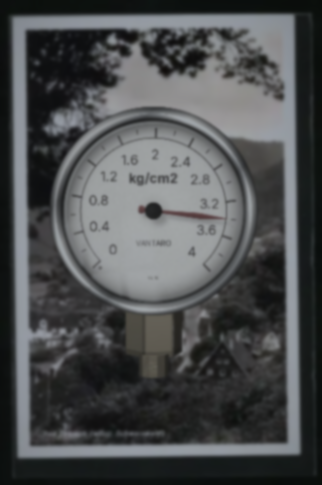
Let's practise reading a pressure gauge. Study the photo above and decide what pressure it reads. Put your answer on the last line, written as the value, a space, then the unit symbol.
3.4 kg/cm²
